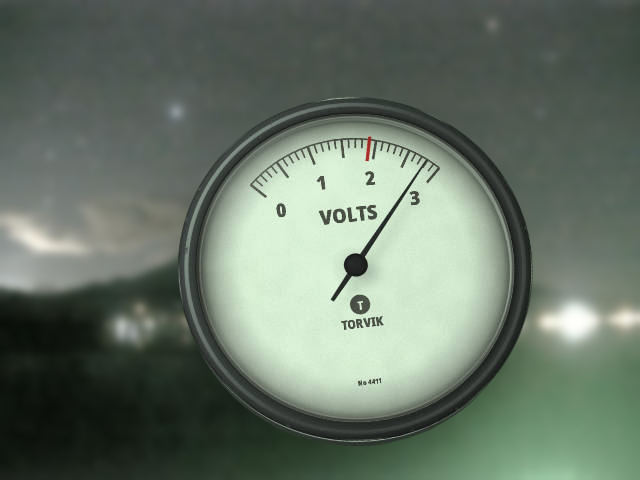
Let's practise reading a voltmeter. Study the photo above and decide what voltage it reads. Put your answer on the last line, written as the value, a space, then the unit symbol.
2.8 V
